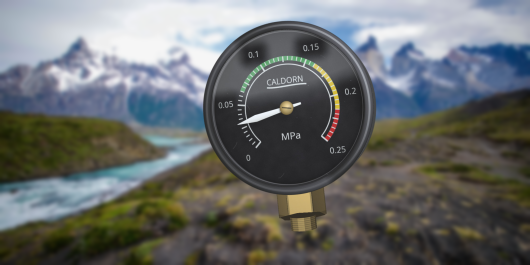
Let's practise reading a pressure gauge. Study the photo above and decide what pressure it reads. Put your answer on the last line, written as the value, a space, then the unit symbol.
0.03 MPa
